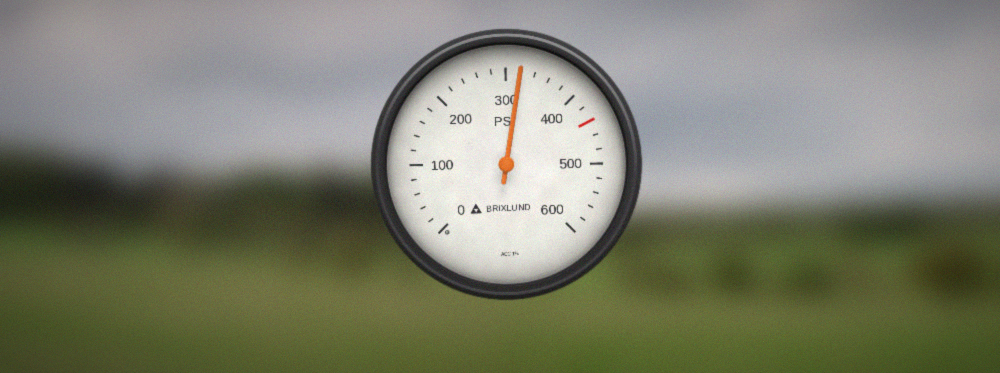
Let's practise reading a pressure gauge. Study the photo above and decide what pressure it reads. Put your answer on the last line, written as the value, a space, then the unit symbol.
320 psi
